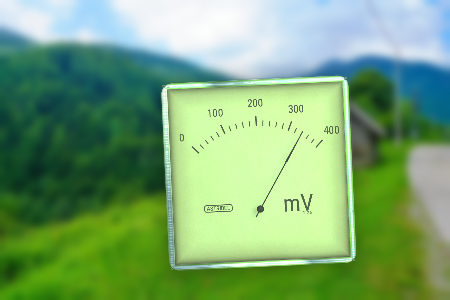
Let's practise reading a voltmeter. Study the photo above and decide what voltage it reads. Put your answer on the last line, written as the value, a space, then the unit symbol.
340 mV
